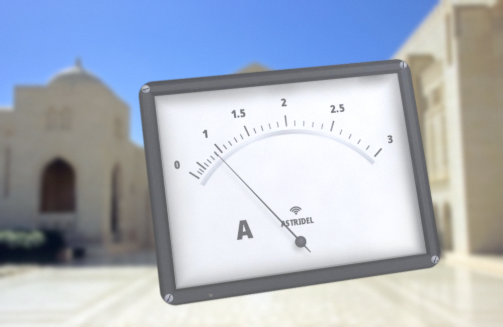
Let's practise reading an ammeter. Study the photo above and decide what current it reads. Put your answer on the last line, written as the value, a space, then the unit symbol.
0.9 A
